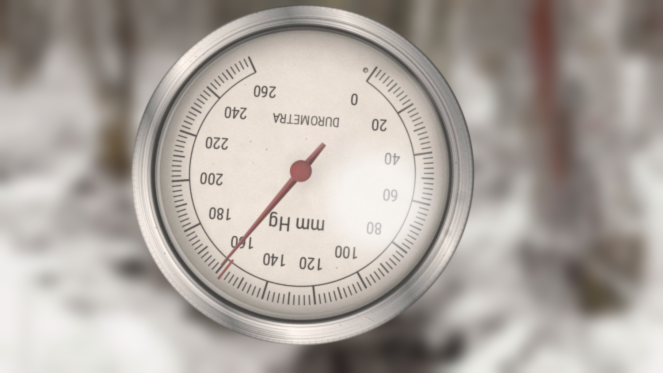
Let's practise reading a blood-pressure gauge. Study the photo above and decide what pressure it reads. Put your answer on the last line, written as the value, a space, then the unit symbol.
160 mmHg
